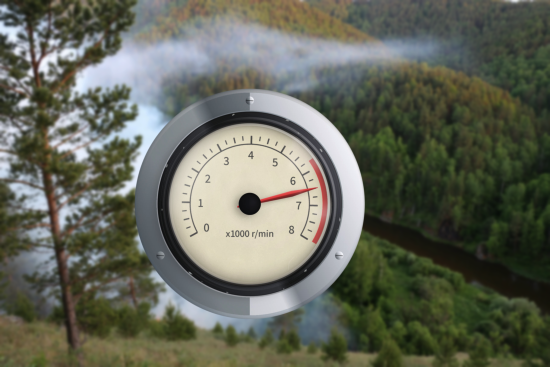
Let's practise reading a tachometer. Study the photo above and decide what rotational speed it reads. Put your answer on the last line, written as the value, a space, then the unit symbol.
6500 rpm
